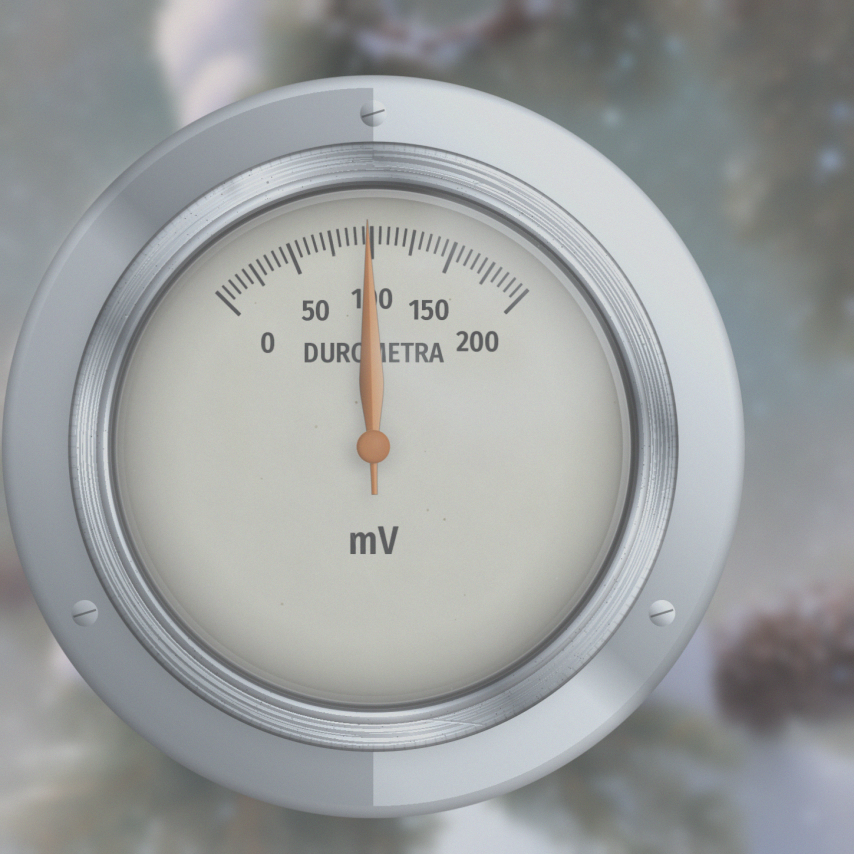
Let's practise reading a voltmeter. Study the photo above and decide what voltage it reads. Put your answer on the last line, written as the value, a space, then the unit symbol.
97.5 mV
